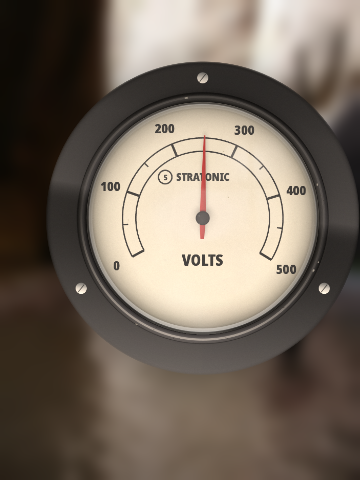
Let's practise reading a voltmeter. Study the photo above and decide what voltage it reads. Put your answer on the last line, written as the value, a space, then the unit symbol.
250 V
